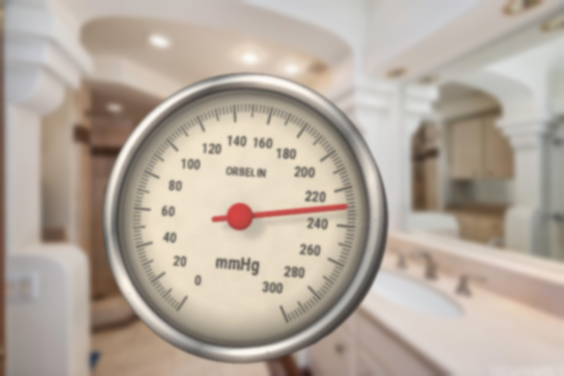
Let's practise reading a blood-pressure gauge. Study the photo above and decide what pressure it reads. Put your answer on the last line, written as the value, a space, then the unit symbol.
230 mmHg
